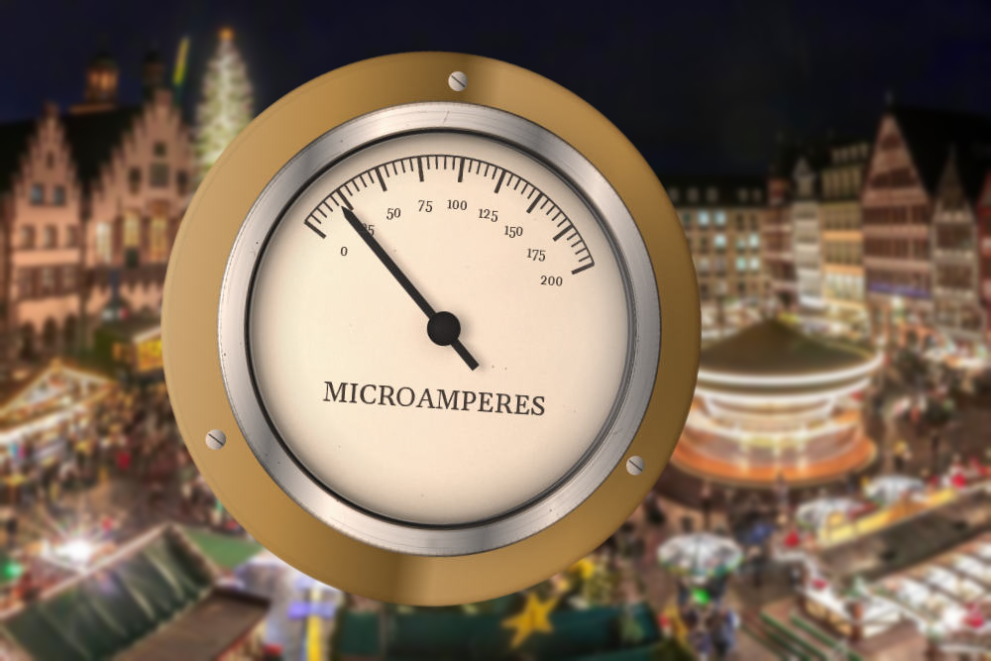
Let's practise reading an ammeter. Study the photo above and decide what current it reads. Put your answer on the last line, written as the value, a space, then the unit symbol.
20 µA
